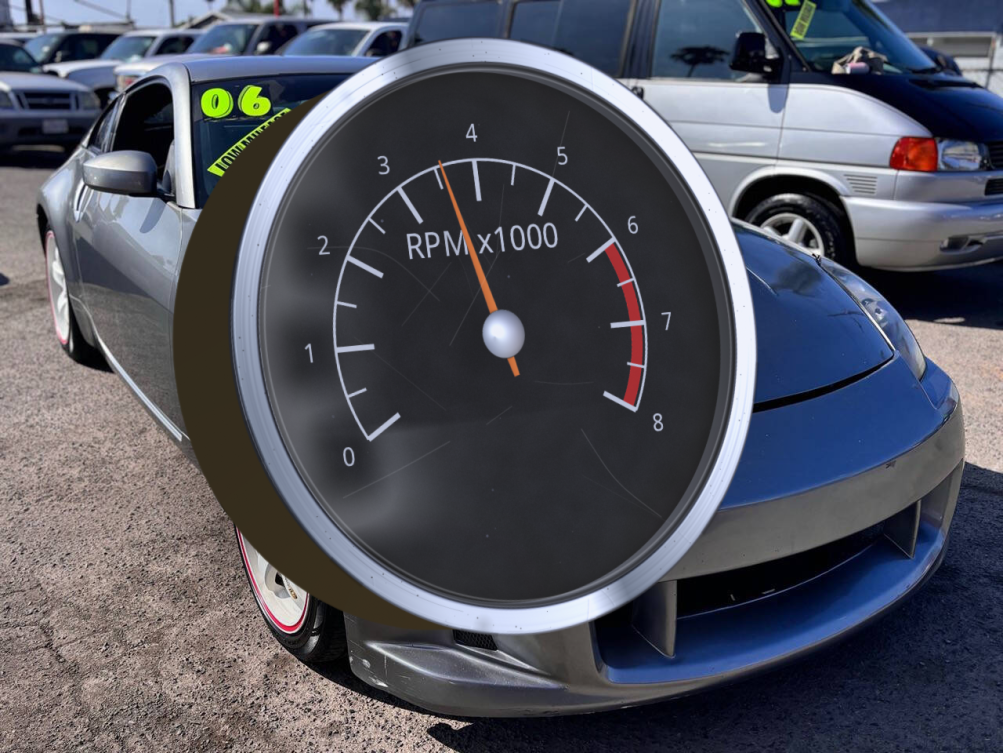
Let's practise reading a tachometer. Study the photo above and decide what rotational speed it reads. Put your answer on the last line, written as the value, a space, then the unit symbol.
3500 rpm
